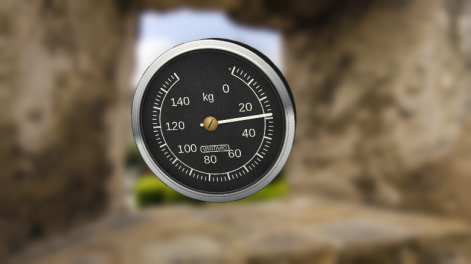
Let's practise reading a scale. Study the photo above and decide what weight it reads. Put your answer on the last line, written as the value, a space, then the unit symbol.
28 kg
